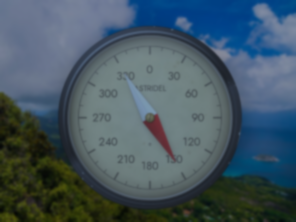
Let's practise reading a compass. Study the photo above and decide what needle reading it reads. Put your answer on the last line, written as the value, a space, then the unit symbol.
150 °
